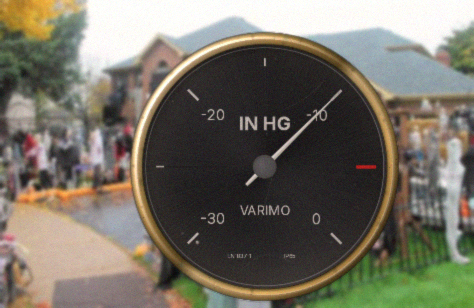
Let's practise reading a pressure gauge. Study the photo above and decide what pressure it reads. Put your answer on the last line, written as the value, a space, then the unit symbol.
-10 inHg
